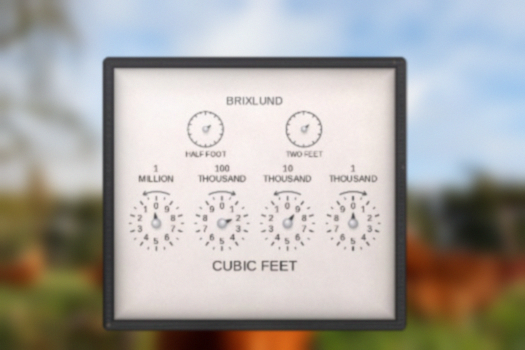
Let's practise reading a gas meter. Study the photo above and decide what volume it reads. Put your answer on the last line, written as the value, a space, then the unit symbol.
19000 ft³
